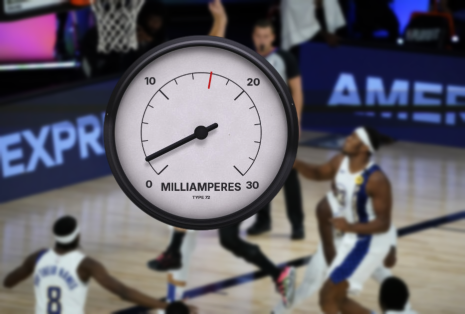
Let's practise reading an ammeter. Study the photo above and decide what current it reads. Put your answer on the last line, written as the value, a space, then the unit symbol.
2 mA
